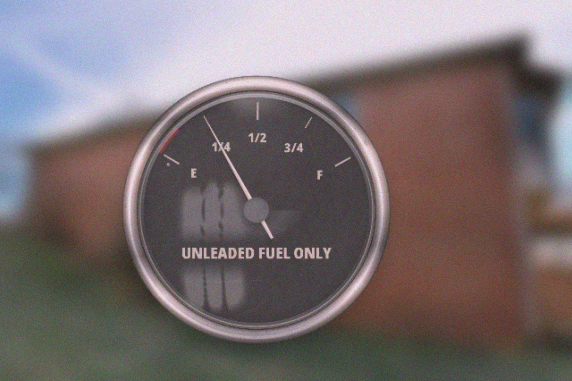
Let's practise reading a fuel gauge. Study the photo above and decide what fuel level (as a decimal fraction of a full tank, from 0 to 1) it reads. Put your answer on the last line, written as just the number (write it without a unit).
0.25
